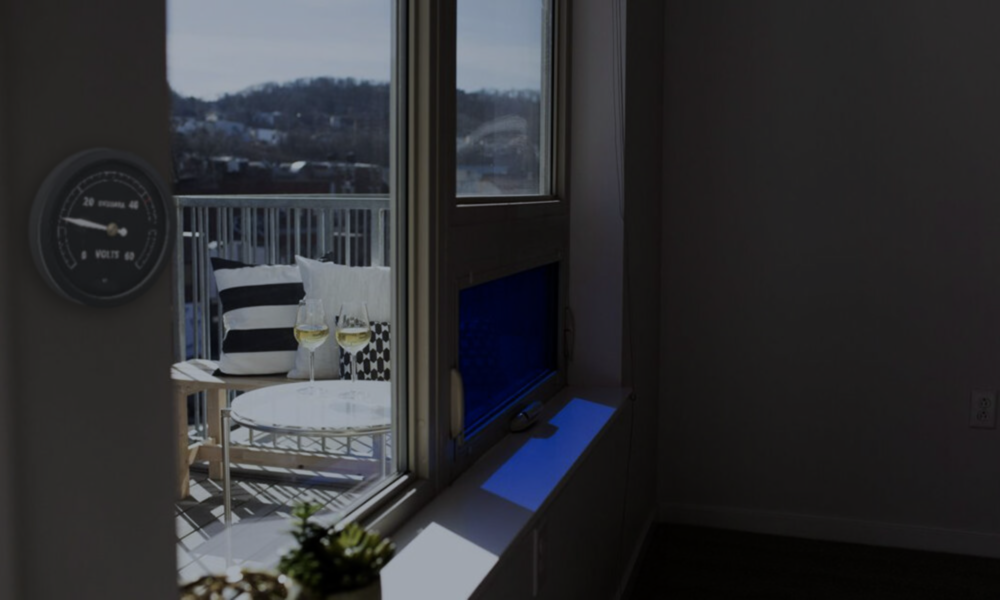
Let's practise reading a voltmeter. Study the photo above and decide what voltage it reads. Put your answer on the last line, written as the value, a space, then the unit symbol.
12 V
